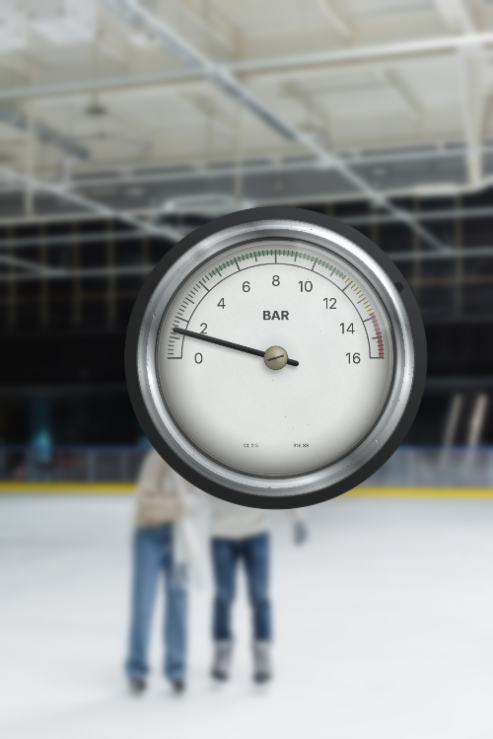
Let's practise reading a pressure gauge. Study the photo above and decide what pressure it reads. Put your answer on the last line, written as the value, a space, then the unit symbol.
1.4 bar
